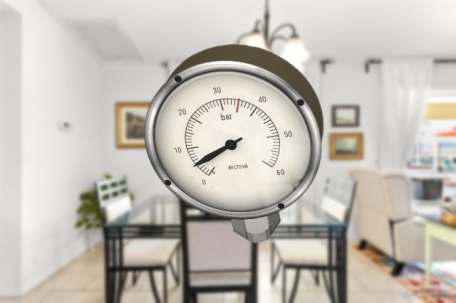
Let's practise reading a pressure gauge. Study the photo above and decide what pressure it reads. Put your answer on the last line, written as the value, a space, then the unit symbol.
5 bar
